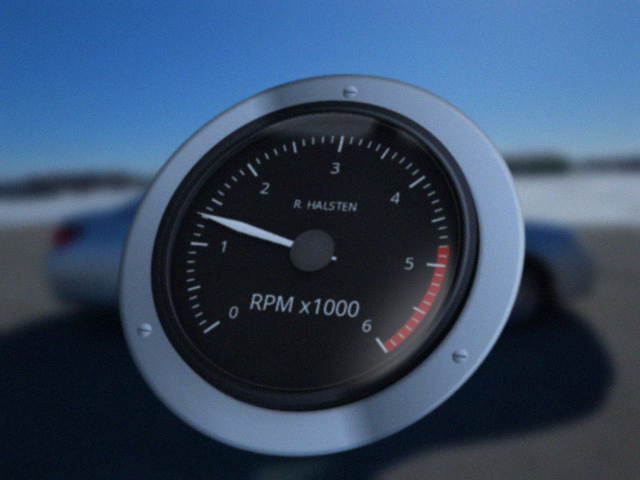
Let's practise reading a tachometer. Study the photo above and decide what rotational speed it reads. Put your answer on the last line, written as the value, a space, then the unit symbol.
1300 rpm
